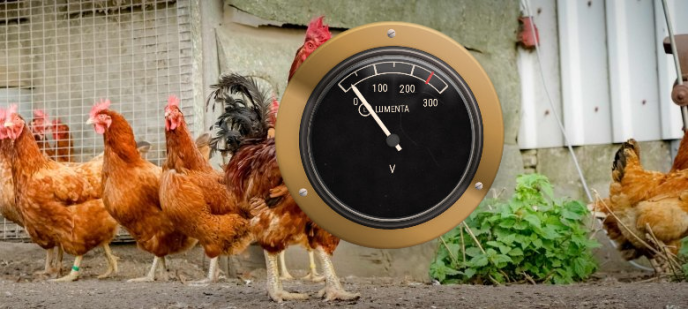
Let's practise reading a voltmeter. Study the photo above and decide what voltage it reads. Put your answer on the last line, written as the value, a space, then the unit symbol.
25 V
